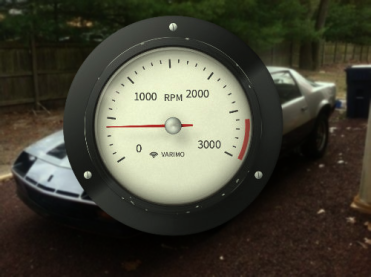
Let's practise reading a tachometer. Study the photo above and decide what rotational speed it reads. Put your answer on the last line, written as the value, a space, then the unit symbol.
400 rpm
